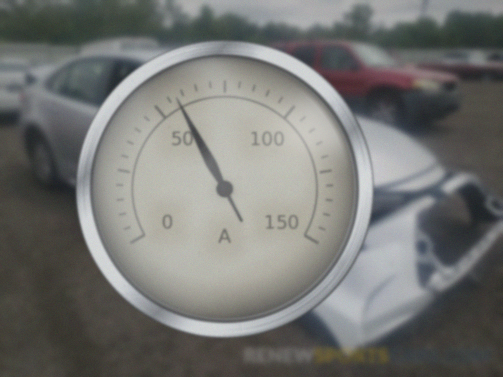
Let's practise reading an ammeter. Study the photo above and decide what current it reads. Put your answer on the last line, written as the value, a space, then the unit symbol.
57.5 A
